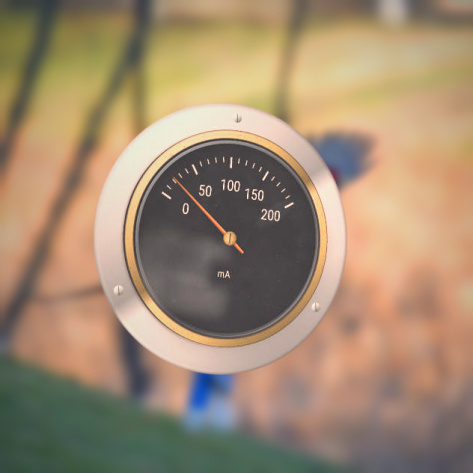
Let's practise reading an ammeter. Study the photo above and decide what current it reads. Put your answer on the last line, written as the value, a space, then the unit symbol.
20 mA
